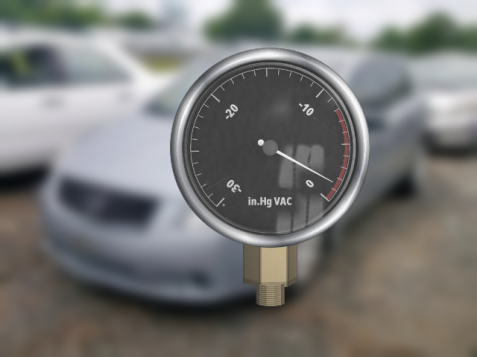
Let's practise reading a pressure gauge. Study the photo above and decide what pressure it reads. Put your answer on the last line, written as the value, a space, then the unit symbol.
-1.5 inHg
